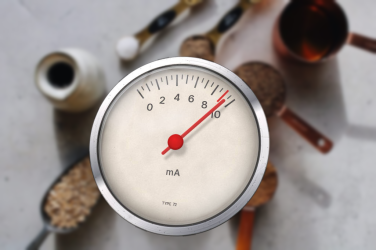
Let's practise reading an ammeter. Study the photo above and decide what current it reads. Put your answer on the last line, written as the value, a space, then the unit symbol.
9.5 mA
